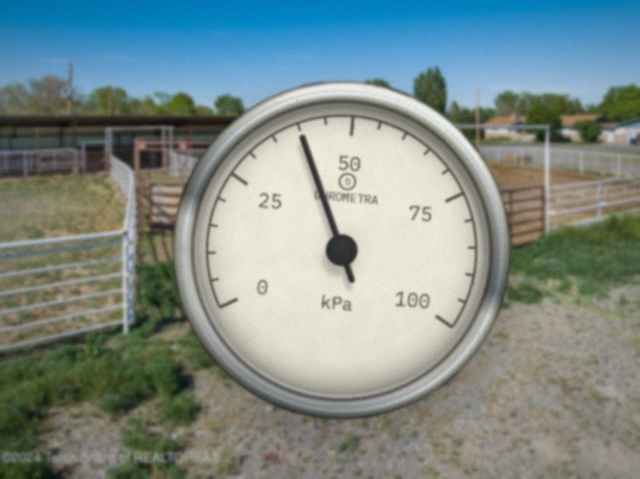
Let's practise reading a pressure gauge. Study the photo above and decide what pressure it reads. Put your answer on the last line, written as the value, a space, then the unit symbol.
40 kPa
